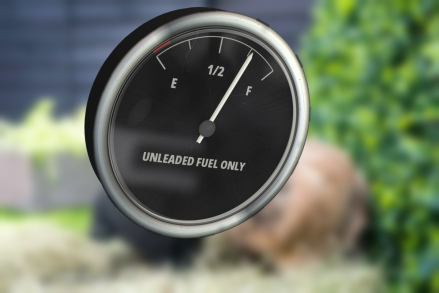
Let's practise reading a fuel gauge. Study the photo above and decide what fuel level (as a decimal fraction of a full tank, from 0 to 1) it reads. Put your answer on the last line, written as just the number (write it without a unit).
0.75
